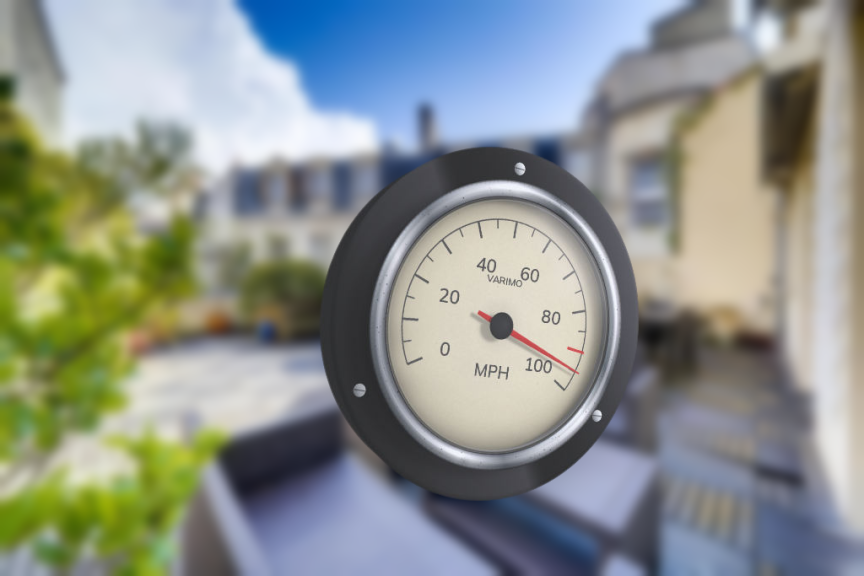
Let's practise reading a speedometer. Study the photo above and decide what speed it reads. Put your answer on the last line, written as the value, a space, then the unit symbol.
95 mph
